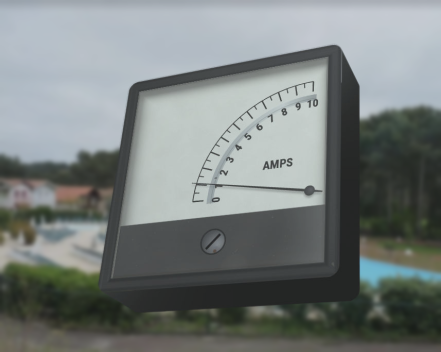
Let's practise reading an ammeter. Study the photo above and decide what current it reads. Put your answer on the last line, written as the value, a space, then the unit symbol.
1 A
